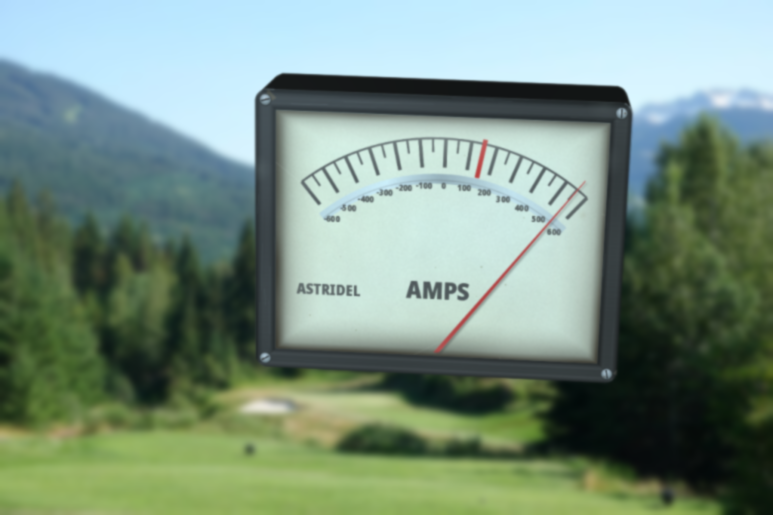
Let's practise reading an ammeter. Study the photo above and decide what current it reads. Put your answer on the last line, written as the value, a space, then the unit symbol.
550 A
